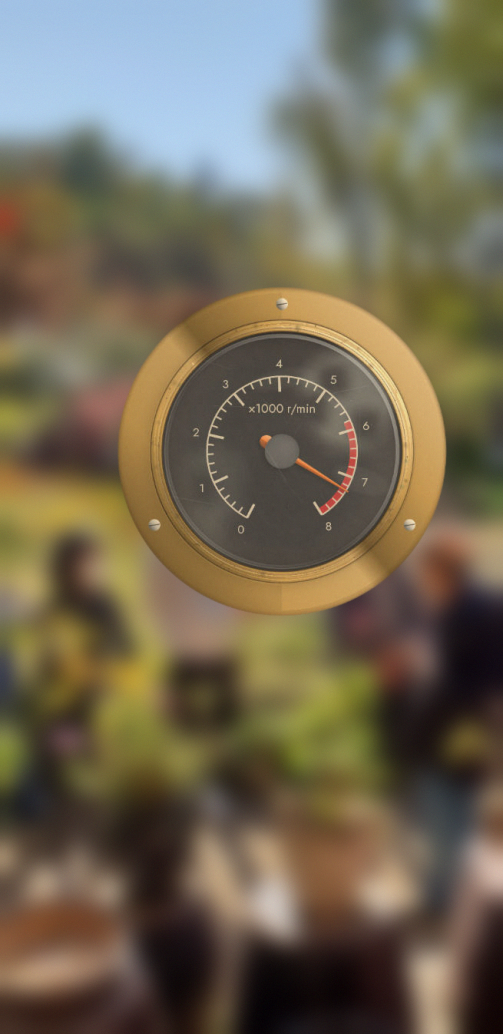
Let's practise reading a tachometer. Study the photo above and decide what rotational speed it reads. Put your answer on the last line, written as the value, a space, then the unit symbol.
7300 rpm
